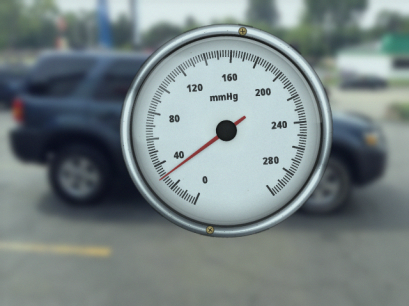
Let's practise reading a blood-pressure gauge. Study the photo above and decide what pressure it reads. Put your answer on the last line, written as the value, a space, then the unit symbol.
30 mmHg
